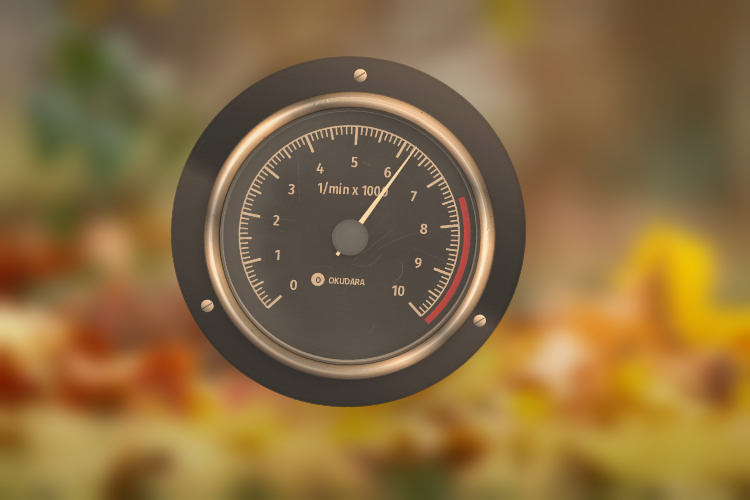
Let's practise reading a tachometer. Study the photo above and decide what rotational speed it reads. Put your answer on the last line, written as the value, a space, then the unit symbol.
6200 rpm
